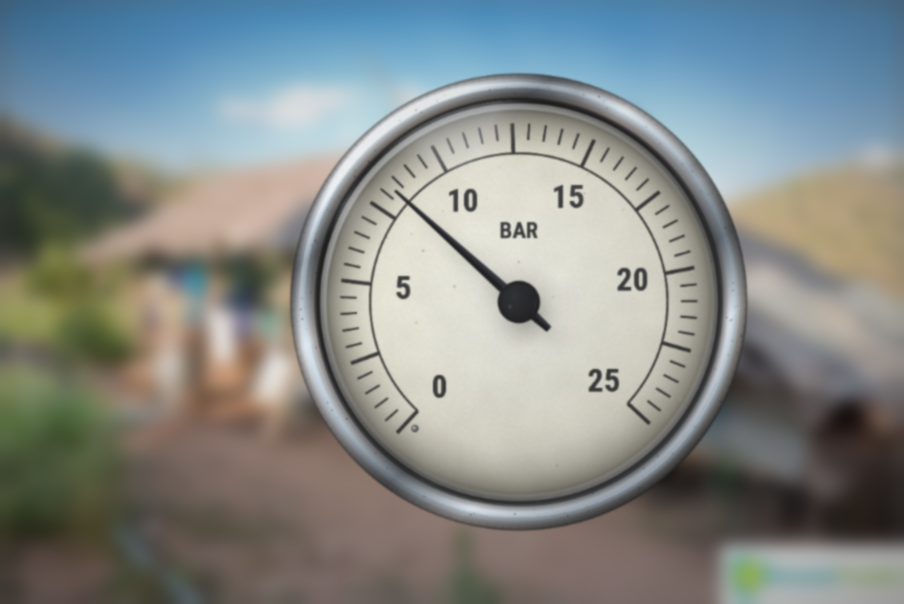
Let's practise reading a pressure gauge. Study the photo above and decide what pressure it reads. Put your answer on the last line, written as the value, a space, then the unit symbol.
8.25 bar
